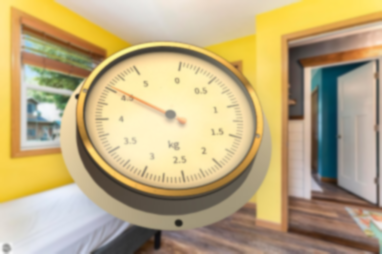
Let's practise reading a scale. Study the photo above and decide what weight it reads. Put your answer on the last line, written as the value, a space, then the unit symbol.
4.5 kg
